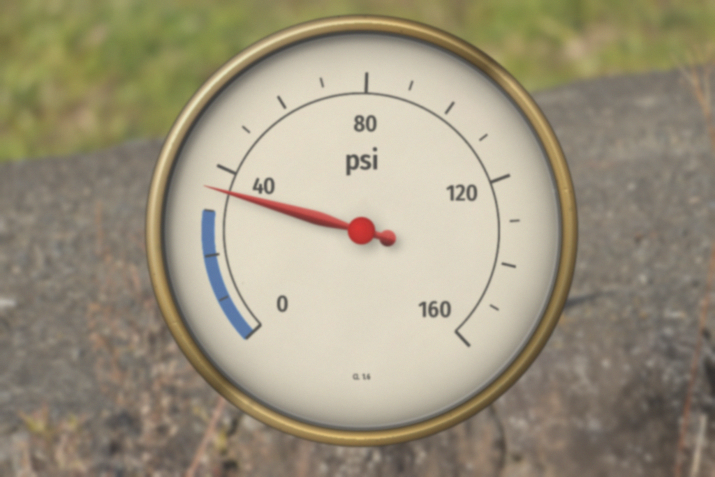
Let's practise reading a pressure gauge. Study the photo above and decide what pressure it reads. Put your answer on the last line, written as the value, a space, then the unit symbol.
35 psi
